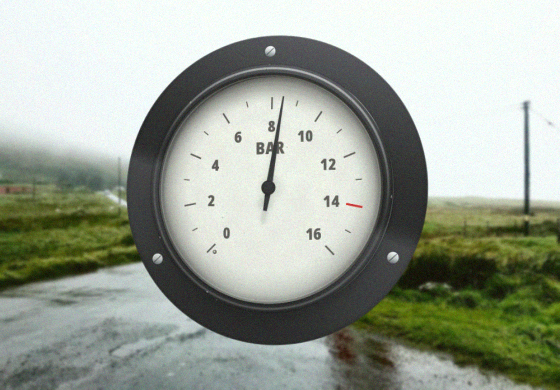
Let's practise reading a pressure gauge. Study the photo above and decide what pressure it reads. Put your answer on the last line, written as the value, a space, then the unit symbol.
8.5 bar
